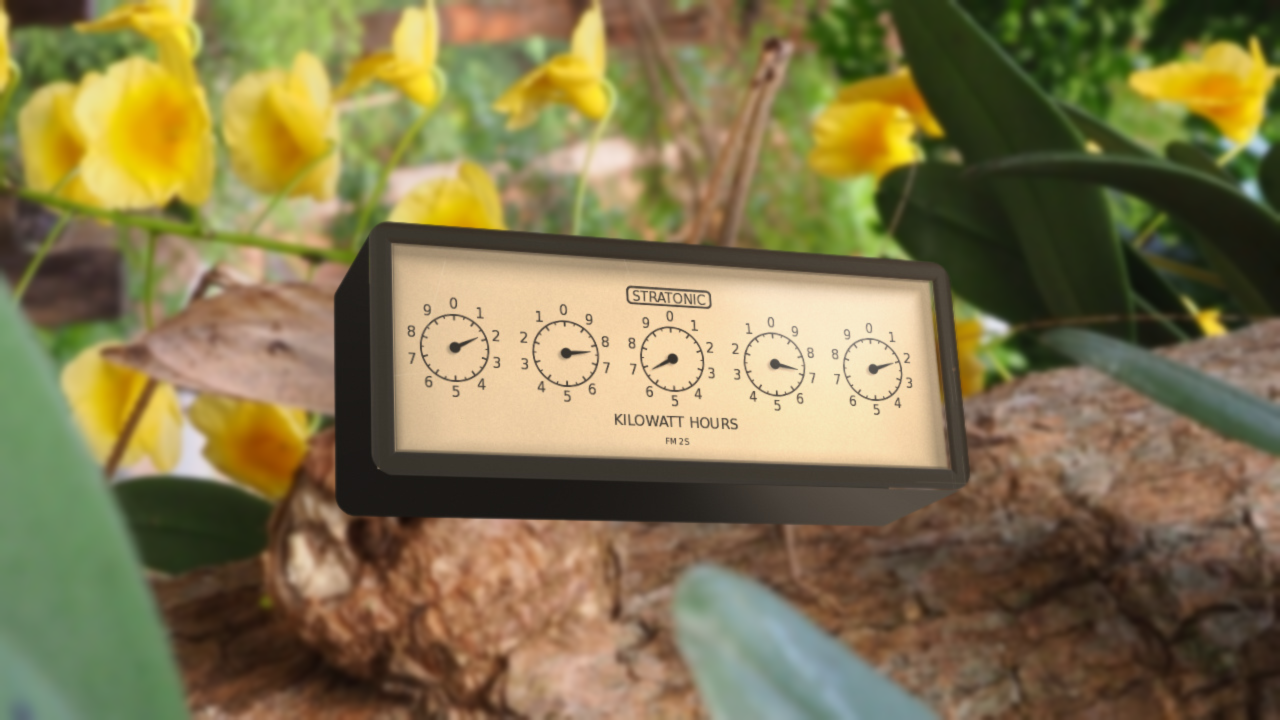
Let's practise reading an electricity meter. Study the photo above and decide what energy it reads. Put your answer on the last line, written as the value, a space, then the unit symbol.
17672 kWh
